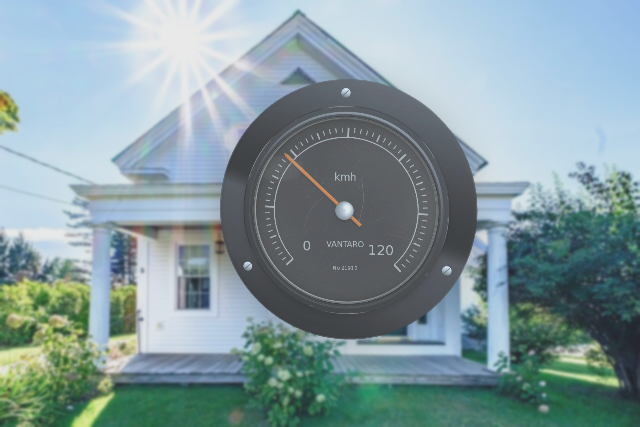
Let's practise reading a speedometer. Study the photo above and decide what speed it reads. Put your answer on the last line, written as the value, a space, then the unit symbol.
38 km/h
